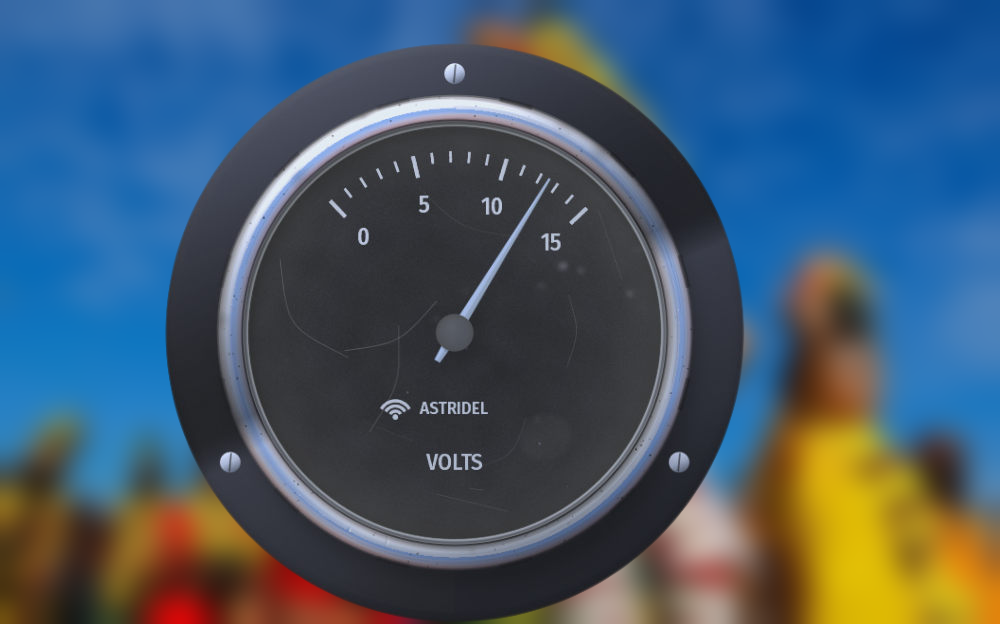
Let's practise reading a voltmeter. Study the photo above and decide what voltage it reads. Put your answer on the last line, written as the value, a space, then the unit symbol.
12.5 V
